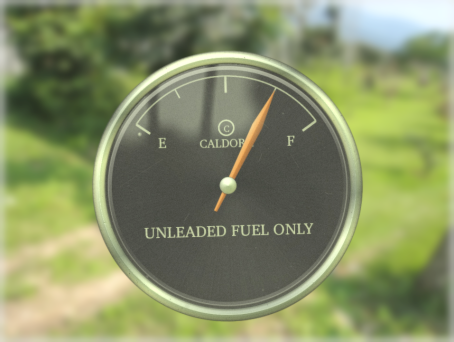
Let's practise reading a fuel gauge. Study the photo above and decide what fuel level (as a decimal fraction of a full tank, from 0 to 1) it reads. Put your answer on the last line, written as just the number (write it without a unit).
0.75
